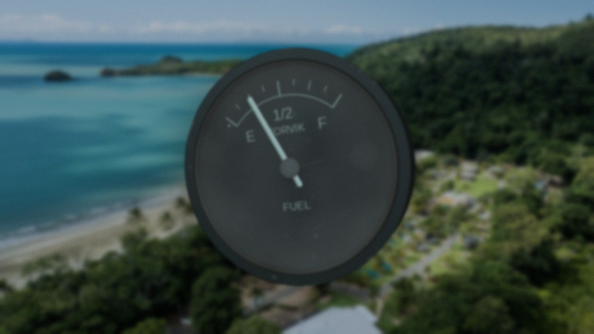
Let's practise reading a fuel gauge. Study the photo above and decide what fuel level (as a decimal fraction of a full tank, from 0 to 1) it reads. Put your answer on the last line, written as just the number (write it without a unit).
0.25
